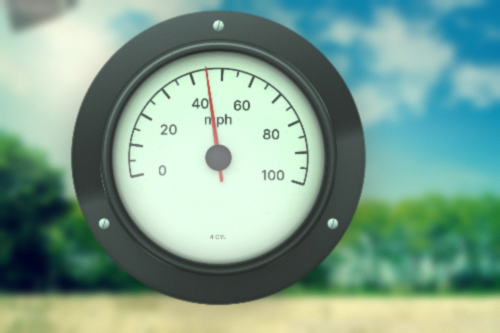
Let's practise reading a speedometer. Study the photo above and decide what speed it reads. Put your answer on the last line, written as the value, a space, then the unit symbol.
45 mph
